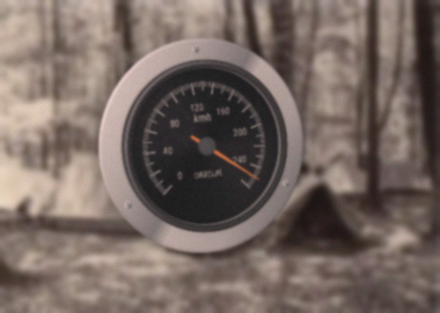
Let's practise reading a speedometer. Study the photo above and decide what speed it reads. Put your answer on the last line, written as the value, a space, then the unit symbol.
250 km/h
